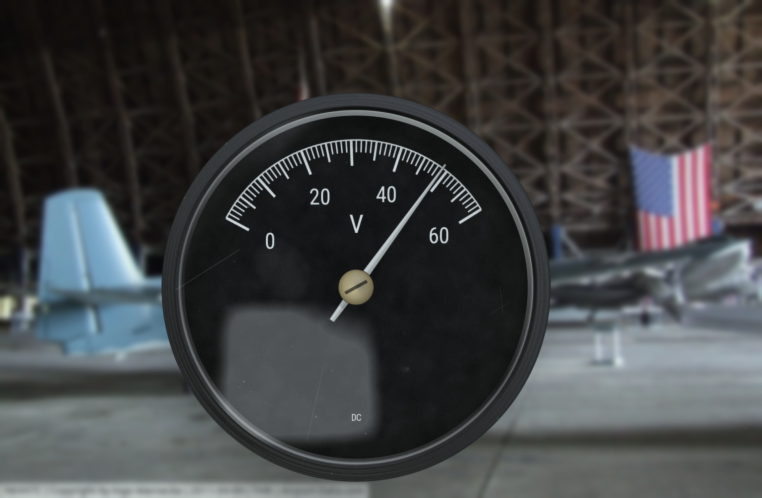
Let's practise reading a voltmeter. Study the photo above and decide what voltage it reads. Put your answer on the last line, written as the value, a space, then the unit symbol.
49 V
